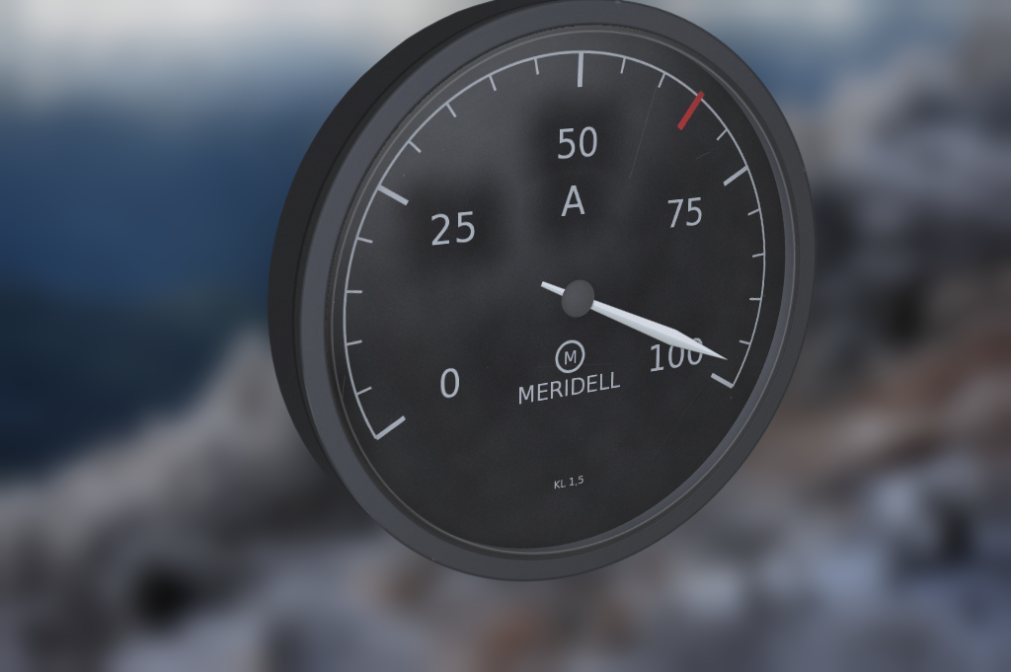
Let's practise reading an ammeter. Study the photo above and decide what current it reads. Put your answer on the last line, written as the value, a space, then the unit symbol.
97.5 A
